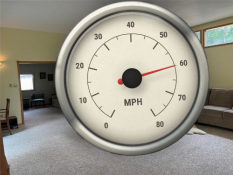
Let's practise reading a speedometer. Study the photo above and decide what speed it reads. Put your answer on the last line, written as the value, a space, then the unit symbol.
60 mph
